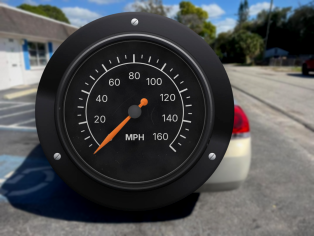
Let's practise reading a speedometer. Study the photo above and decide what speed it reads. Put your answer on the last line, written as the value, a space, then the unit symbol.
0 mph
